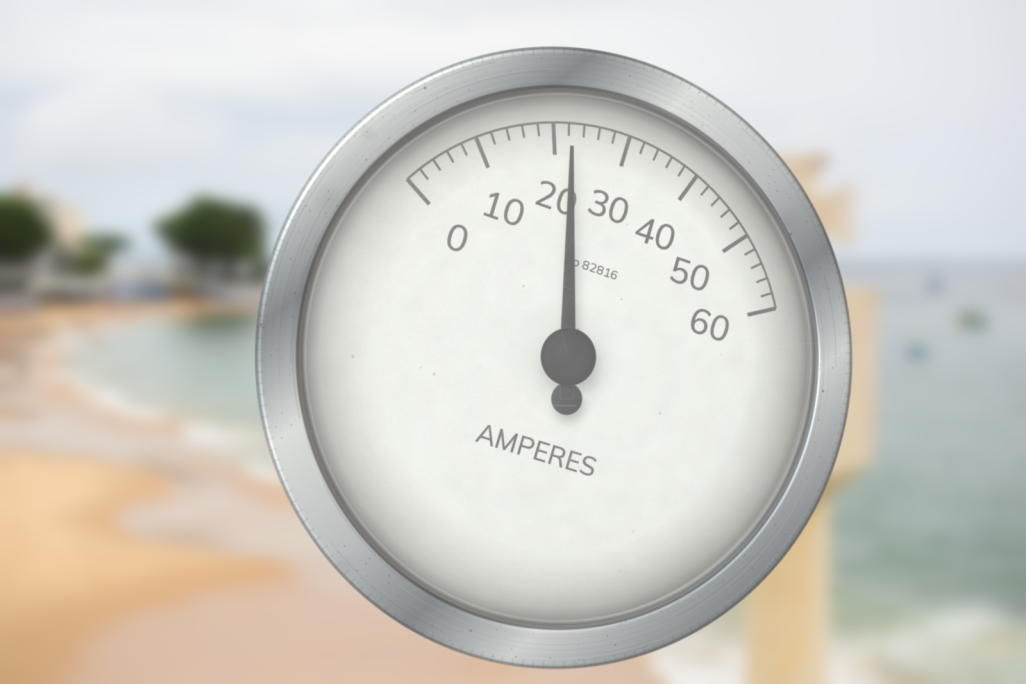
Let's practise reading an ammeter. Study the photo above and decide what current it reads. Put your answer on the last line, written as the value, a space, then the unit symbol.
22 A
